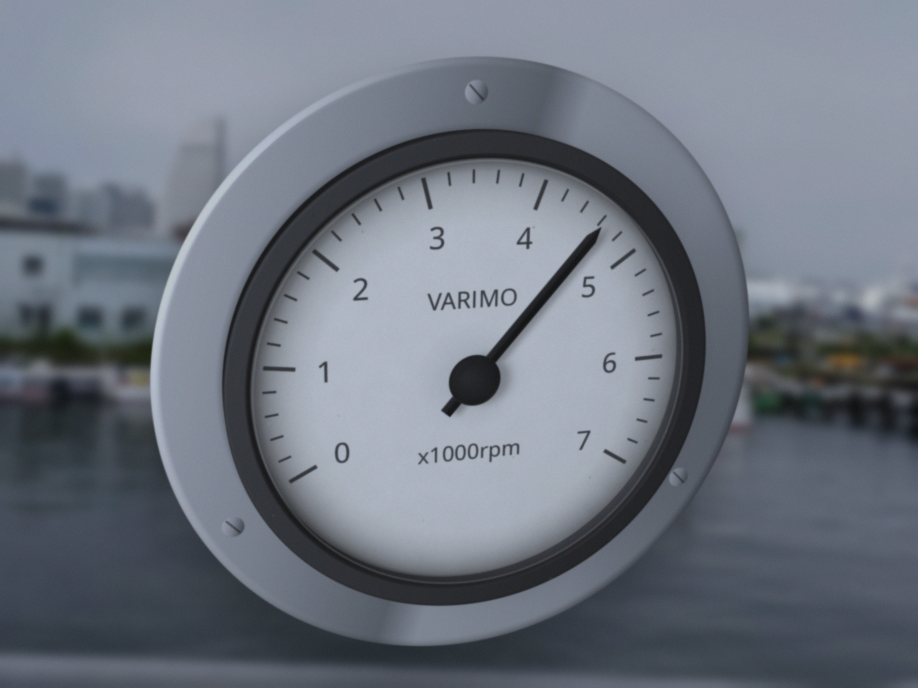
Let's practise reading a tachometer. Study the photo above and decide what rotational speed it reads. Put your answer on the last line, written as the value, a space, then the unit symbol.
4600 rpm
